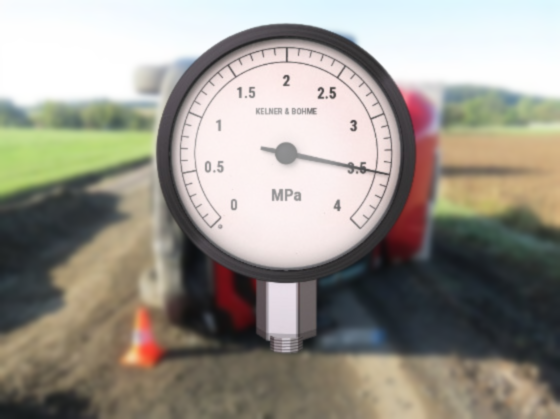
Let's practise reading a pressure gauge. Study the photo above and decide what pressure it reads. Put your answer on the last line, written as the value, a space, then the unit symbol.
3.5 MPa
